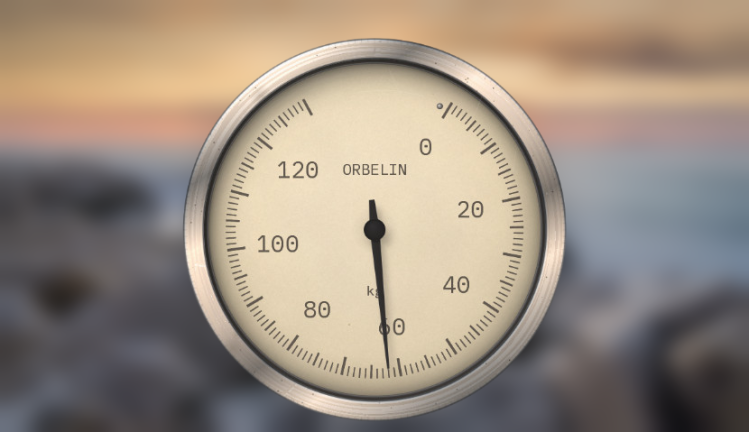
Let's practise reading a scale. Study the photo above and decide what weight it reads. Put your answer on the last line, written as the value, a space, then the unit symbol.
62 kg
